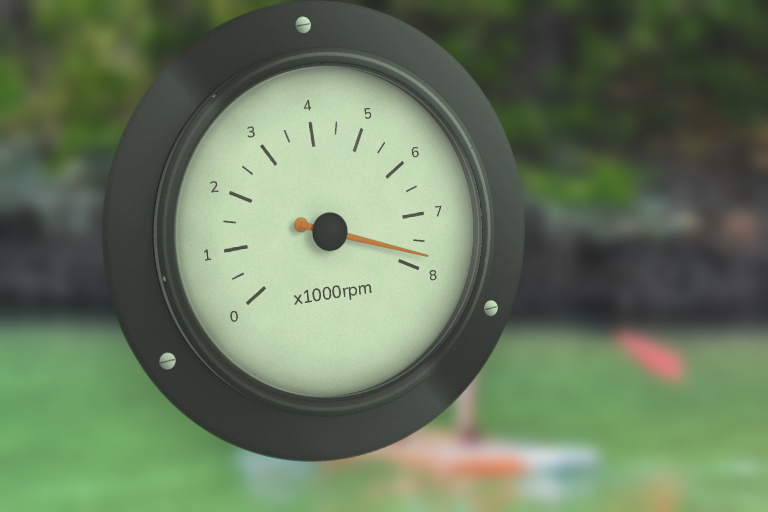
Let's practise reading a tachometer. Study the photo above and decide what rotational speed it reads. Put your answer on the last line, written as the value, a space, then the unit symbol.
7750 rpm
